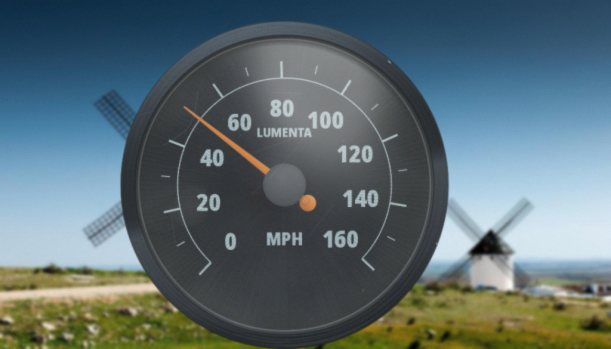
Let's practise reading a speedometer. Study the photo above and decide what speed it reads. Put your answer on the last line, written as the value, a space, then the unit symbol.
50 mph
